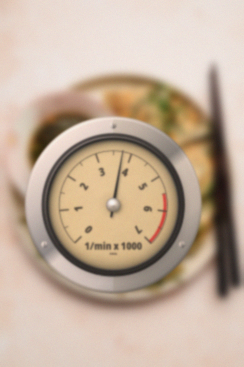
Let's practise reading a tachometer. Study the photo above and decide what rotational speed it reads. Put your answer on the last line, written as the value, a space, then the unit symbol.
3750 rpm
